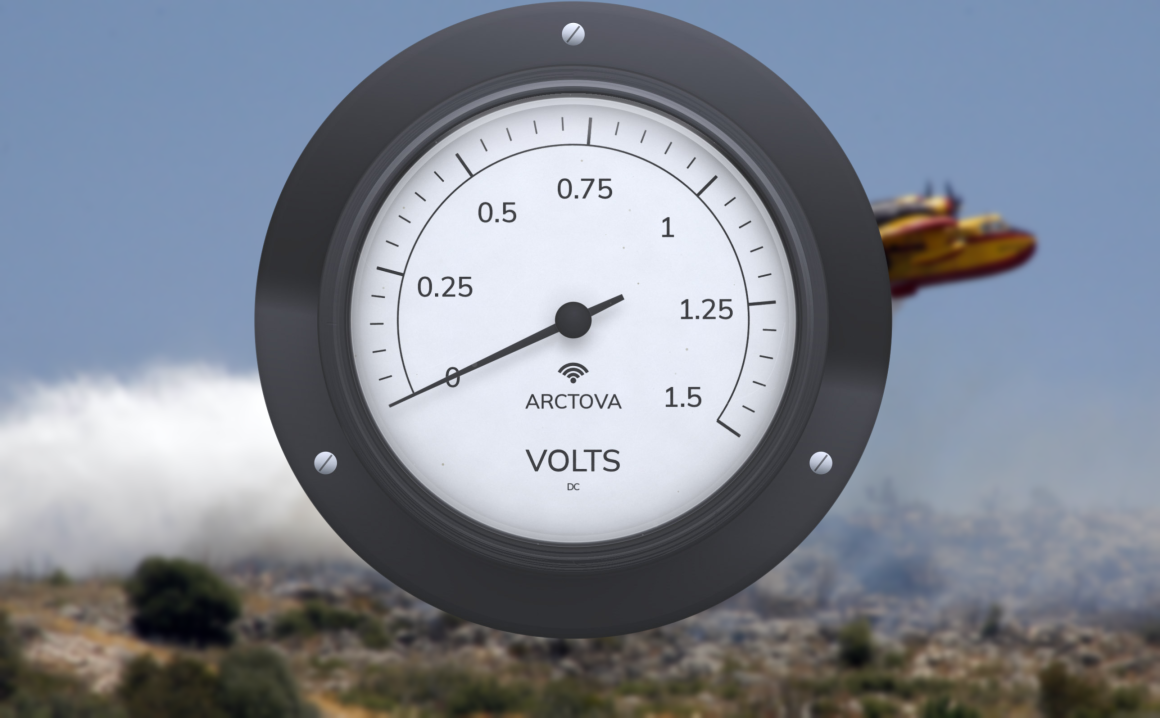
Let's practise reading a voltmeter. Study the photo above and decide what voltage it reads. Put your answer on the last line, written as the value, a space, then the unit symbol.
0 V
